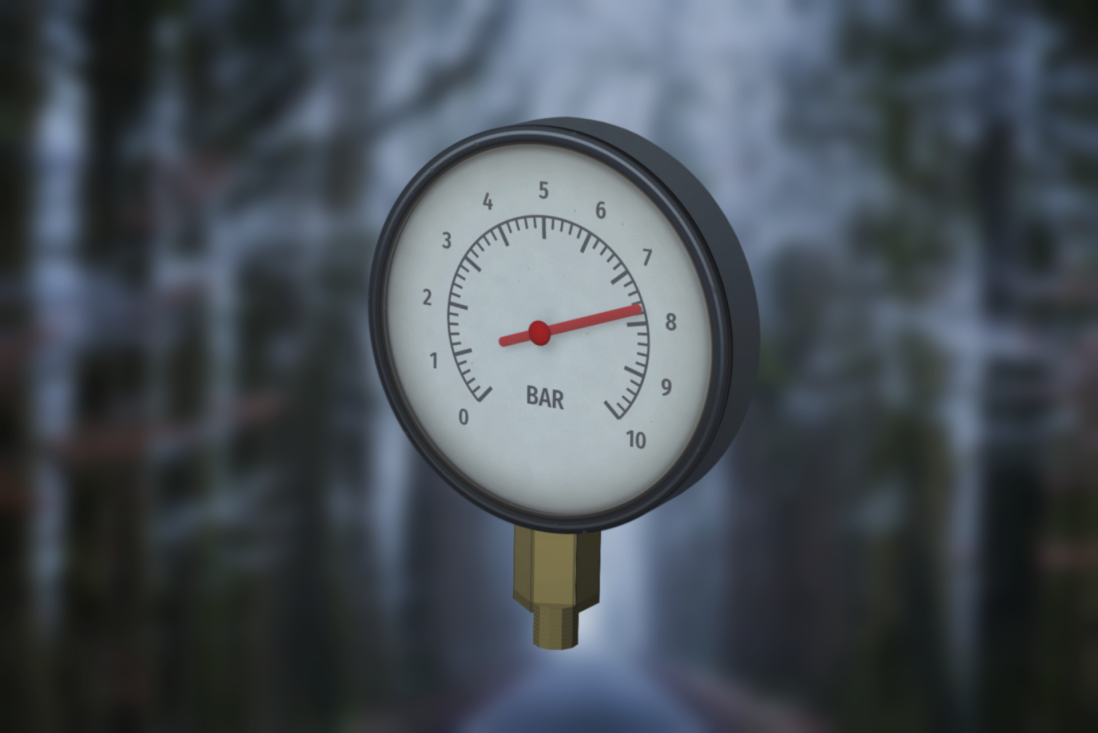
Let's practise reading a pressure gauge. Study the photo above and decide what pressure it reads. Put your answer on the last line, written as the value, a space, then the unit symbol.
7.7 bar
